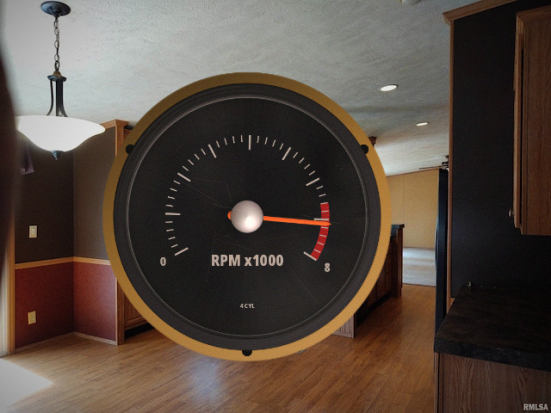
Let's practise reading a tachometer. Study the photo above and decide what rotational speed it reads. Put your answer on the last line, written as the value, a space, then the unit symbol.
7100 rpm
